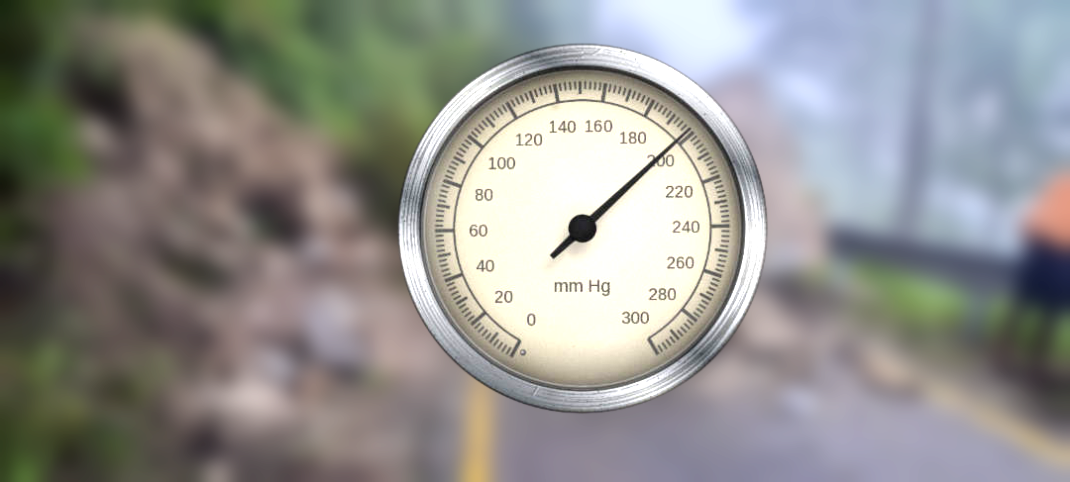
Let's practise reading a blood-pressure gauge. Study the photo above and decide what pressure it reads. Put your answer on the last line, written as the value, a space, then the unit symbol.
198 mmHg
